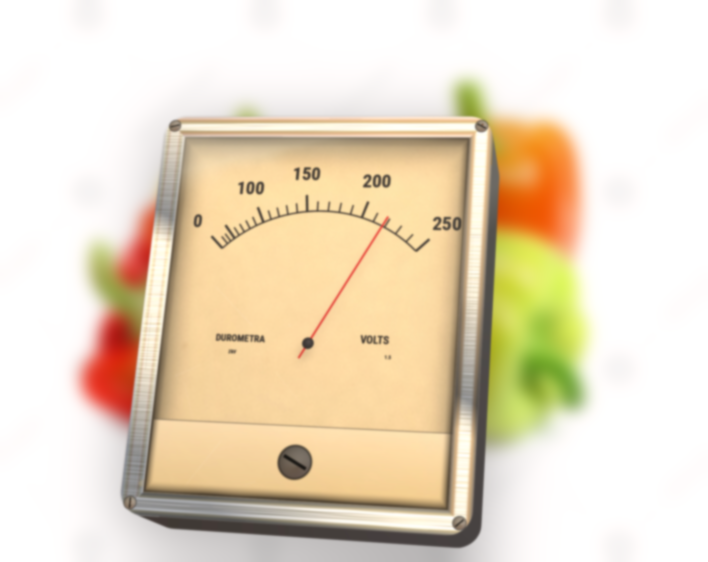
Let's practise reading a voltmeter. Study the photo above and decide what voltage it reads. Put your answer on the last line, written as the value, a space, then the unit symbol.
220 V
